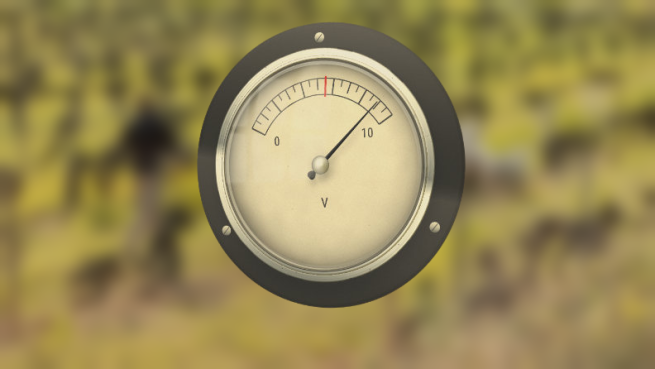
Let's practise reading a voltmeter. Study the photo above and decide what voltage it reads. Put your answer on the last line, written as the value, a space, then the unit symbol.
9 V
